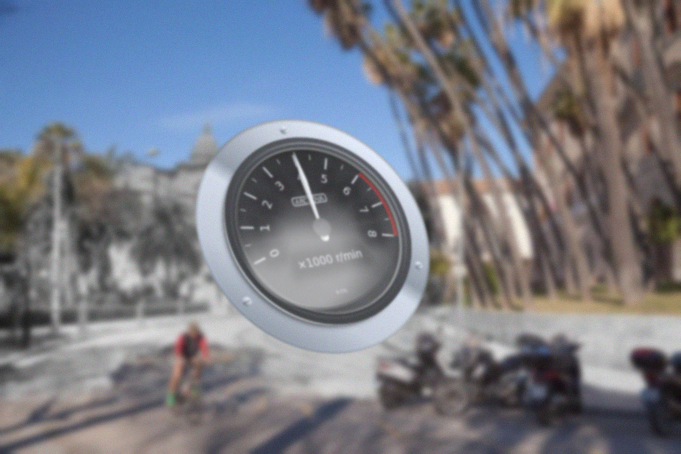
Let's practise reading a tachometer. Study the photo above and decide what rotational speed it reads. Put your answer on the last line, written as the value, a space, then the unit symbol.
4000 rpm
